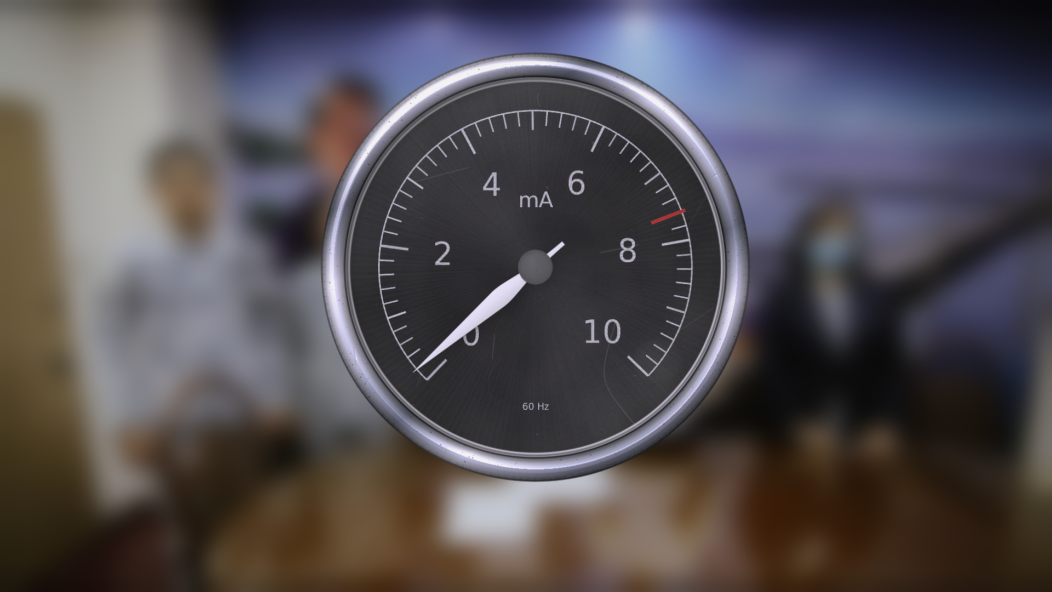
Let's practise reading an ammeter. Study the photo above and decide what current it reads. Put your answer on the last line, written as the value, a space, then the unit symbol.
0.2 mA
